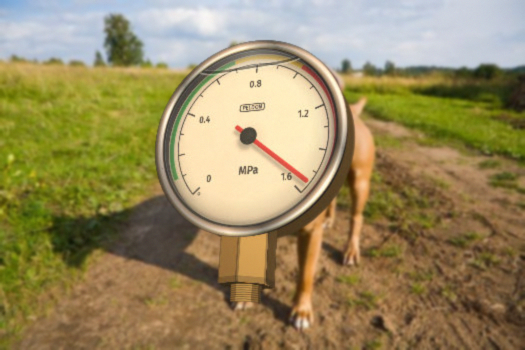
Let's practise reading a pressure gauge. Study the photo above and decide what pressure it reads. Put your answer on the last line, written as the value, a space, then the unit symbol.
1.55 MPa
